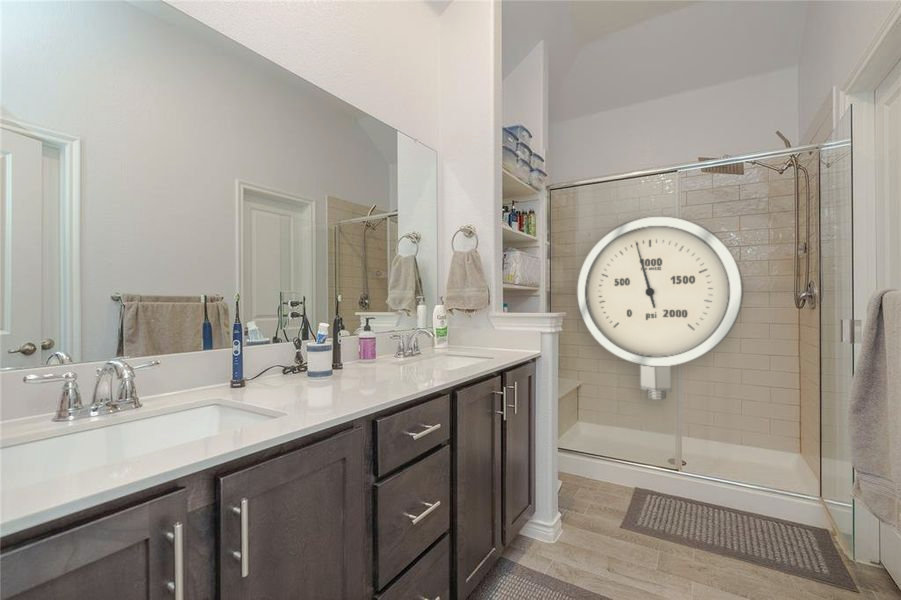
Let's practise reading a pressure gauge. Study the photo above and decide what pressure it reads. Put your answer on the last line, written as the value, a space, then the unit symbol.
900 psi
